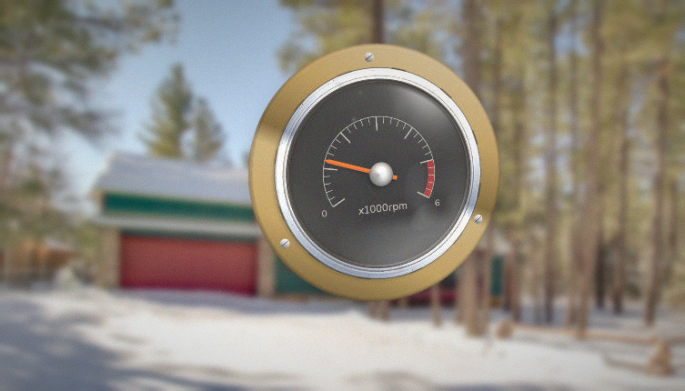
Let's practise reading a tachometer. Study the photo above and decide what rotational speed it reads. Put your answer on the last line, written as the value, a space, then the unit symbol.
1200 rpm
